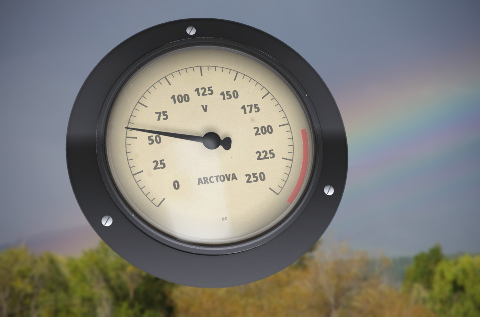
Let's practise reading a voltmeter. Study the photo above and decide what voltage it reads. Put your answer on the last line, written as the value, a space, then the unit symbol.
55 V
